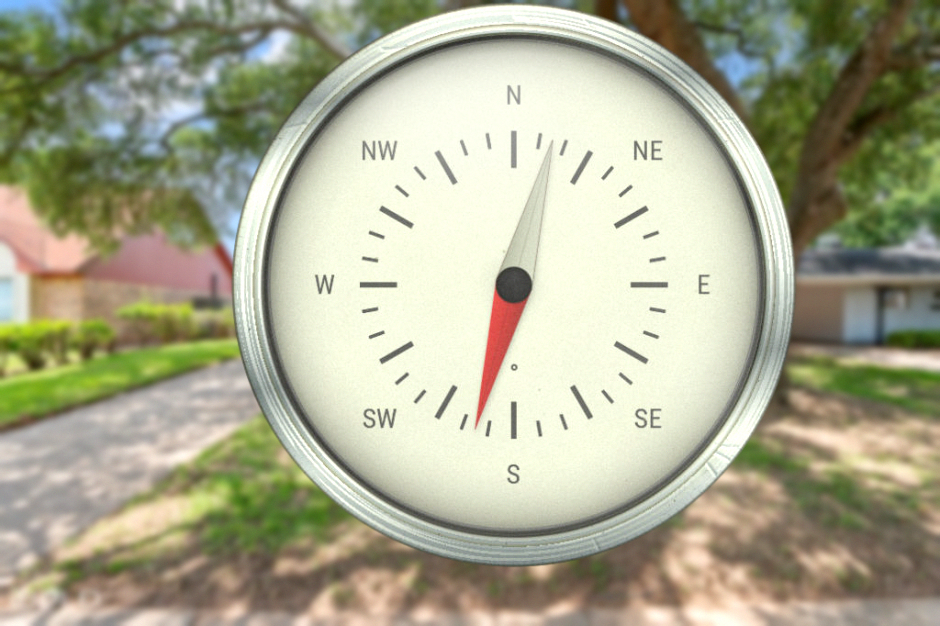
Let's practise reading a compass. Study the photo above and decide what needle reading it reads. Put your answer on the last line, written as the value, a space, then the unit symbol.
195 °
